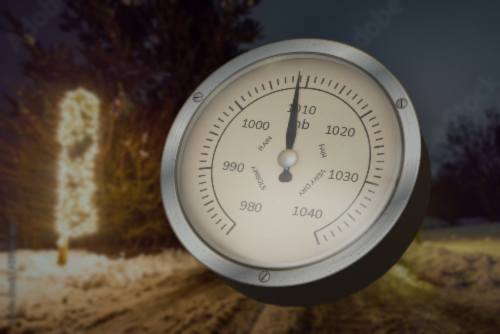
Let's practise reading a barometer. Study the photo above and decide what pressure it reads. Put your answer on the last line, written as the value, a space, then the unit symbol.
1009 mbar
